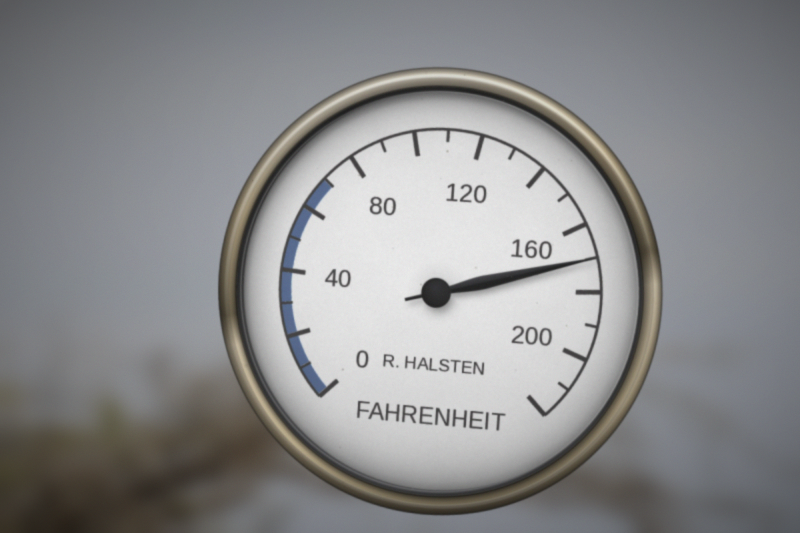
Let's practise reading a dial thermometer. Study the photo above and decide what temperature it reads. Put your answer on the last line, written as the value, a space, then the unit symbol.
170 °F
